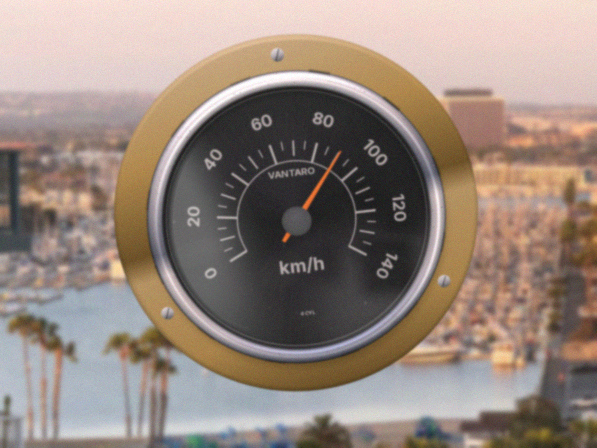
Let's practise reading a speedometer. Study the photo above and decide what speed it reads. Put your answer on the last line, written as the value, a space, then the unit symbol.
90 km/h
